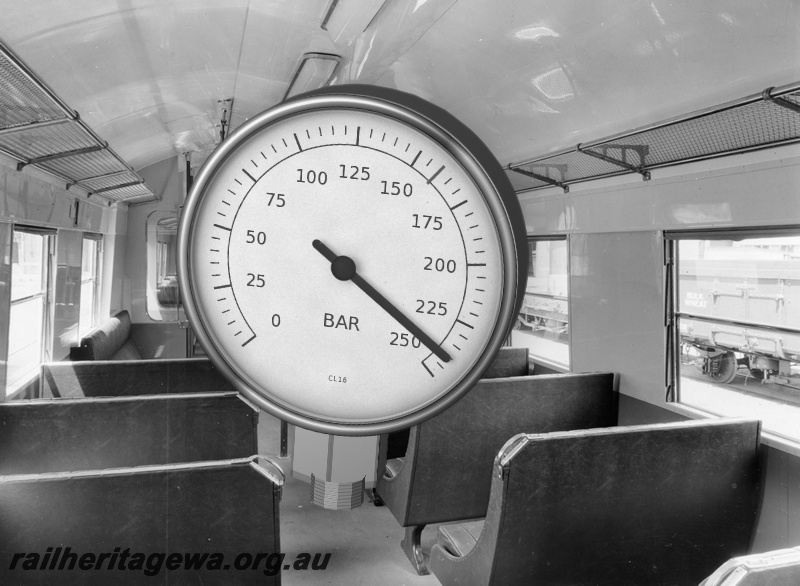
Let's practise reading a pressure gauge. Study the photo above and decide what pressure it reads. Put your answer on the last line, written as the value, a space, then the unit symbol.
240 bar
